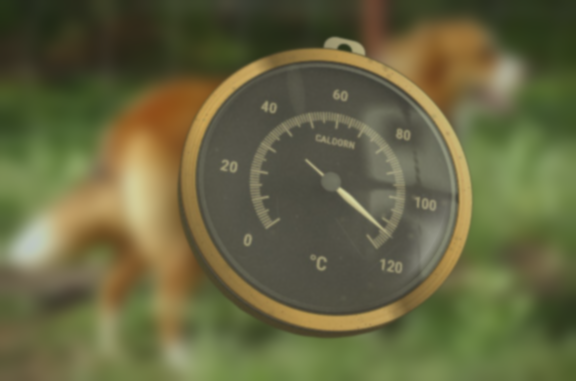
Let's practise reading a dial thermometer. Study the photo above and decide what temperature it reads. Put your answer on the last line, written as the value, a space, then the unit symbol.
115 °C
